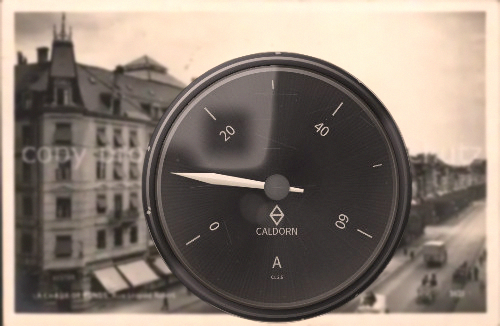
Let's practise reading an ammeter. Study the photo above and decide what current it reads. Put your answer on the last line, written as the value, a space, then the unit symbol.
10 A
